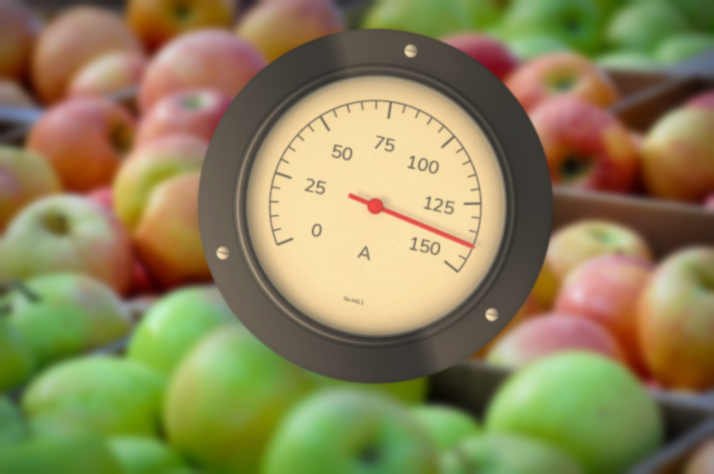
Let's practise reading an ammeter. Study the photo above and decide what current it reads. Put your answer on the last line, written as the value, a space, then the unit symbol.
140 A
